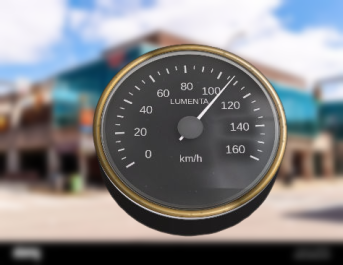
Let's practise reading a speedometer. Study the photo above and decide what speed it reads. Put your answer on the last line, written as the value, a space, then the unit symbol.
107.5 km/h
